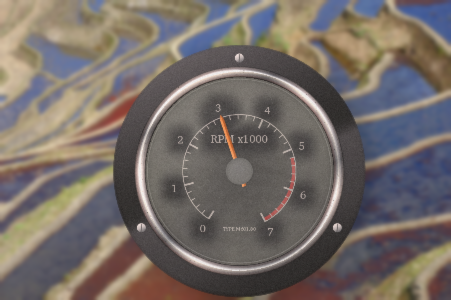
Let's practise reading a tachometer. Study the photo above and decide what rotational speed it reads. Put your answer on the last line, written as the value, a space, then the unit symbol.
3000 rpm
